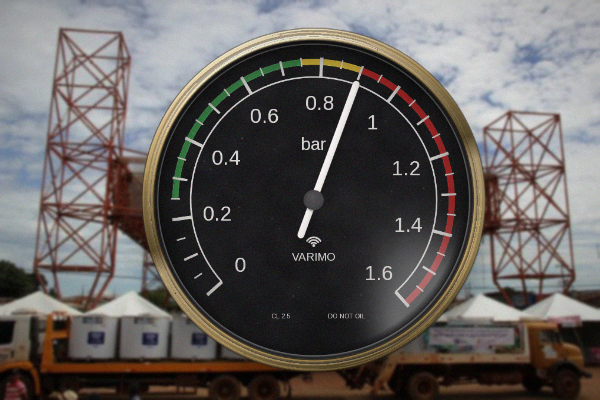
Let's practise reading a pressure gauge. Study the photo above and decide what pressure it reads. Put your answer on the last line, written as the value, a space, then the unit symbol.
0.9 bar
